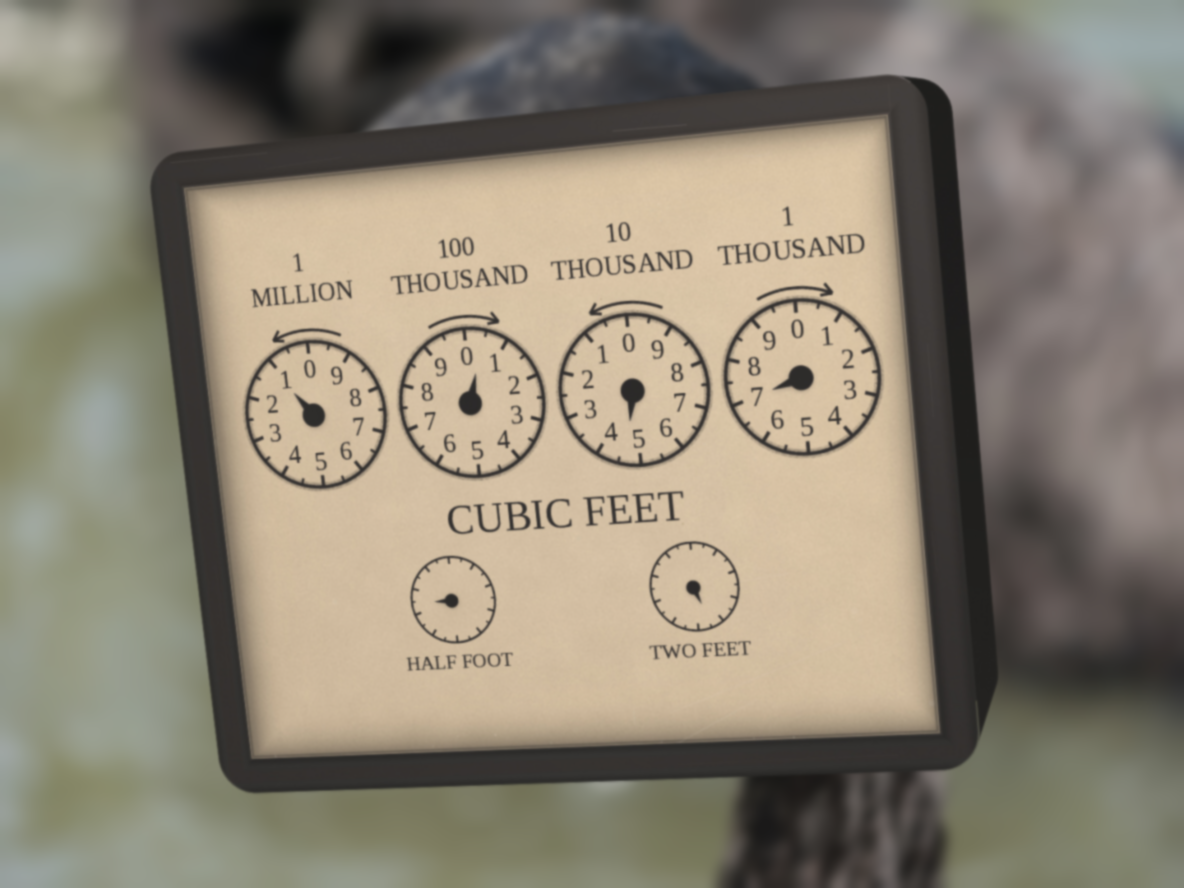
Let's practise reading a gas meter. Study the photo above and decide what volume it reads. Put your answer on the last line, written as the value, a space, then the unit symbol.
104700 ft³
